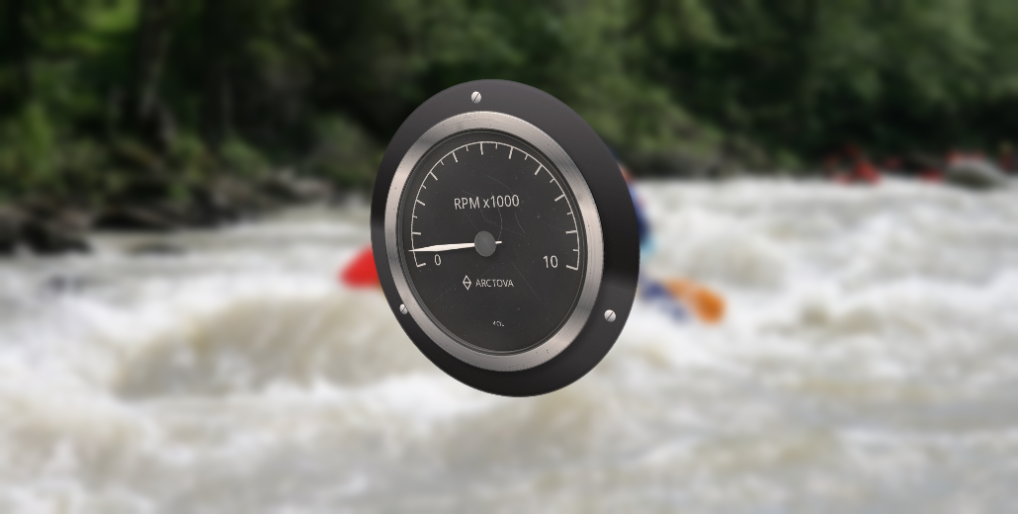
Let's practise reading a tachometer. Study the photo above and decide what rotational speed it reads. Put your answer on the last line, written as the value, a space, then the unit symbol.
500 rpm
